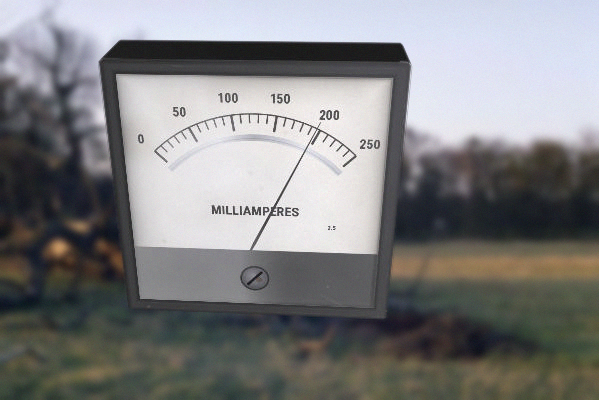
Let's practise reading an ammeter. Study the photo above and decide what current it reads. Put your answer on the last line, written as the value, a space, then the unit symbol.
195 mA
